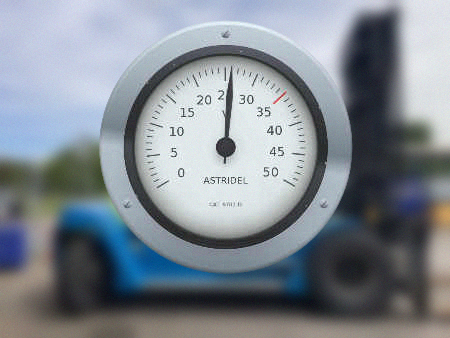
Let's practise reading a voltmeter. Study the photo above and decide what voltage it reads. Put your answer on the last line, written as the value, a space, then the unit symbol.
26 V
